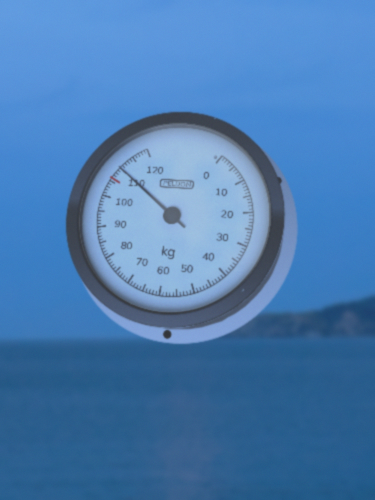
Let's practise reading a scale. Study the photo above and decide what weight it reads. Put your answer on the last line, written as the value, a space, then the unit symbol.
110 kg
